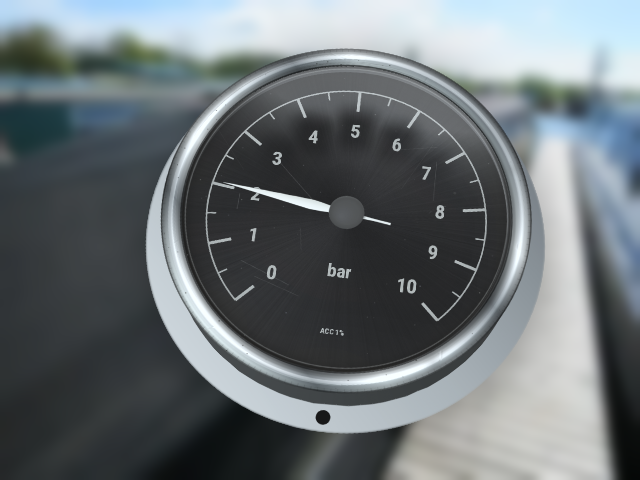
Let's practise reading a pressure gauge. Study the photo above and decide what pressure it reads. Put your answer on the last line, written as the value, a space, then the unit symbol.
2 bar
